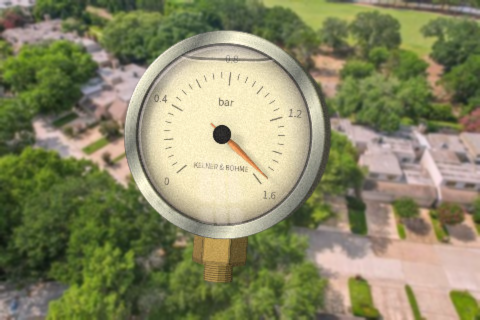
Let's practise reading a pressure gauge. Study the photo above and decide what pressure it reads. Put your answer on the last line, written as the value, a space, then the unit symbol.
1.55 bar
